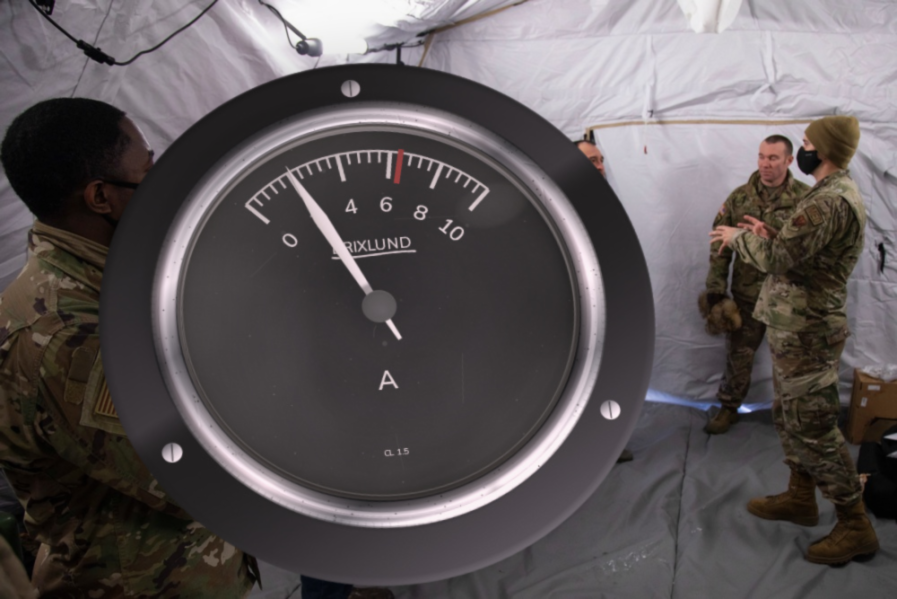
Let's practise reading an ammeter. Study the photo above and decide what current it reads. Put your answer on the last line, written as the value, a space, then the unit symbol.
2 A
